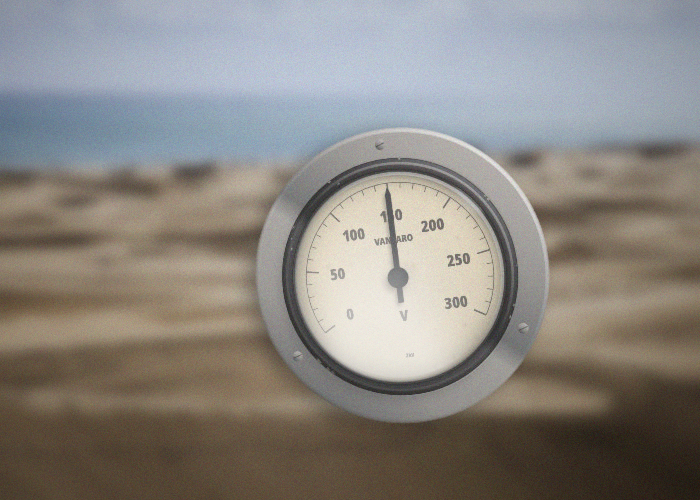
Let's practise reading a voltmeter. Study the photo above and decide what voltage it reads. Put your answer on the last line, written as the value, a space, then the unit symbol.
150 V
